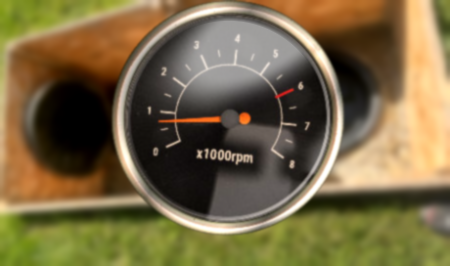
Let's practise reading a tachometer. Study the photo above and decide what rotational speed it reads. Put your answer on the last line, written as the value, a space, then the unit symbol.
750 rpm
